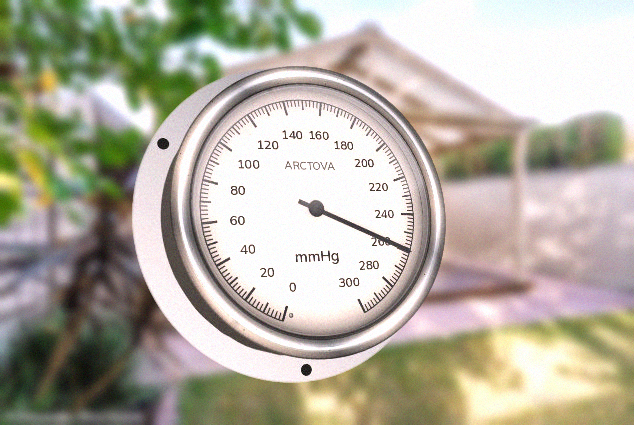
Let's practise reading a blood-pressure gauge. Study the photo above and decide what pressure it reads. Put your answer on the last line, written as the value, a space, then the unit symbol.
260 mmHg
